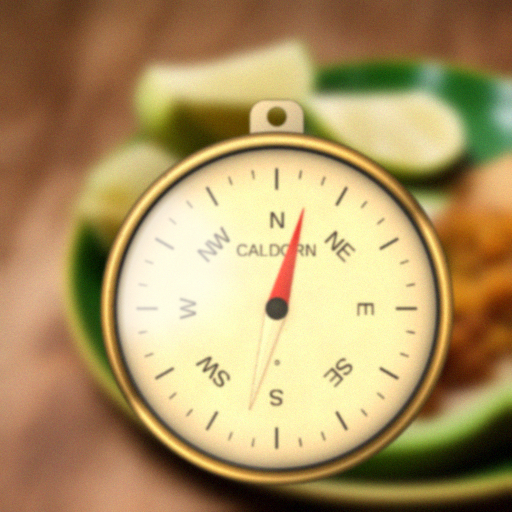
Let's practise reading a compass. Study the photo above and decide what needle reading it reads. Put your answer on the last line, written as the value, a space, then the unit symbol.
15 °
